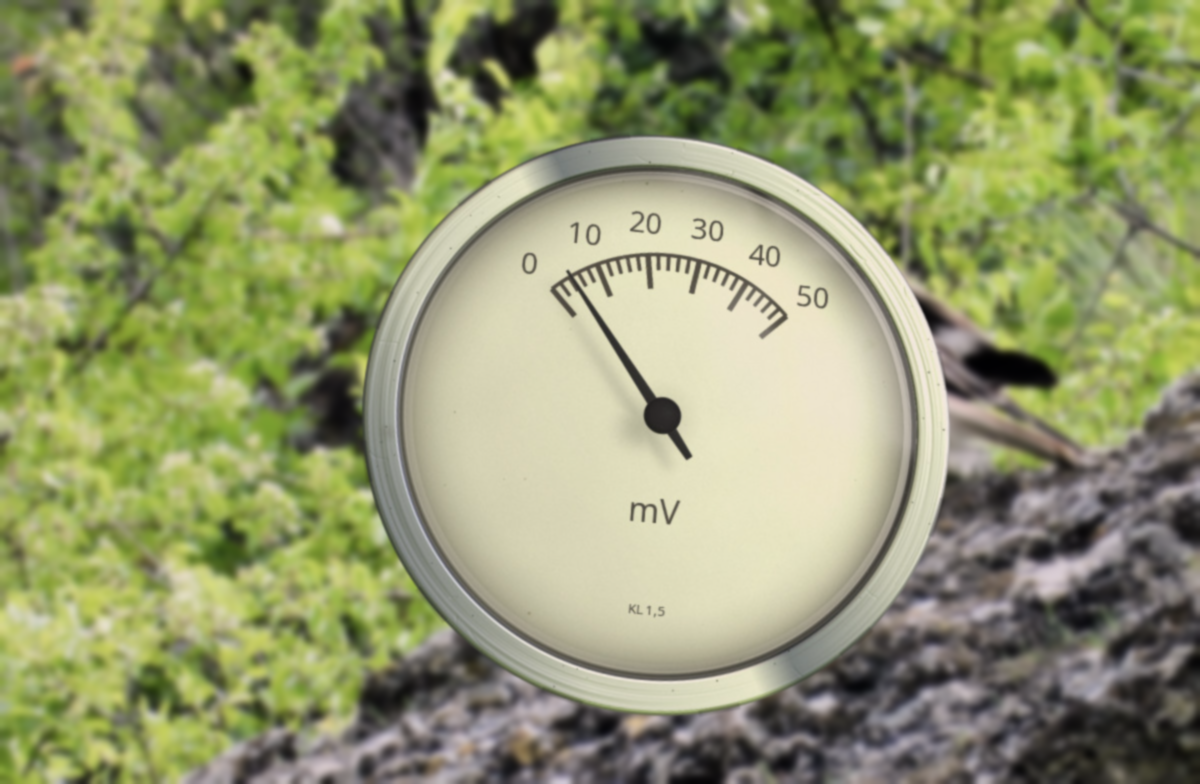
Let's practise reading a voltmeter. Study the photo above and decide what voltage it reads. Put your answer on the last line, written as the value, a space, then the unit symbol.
4 mV
